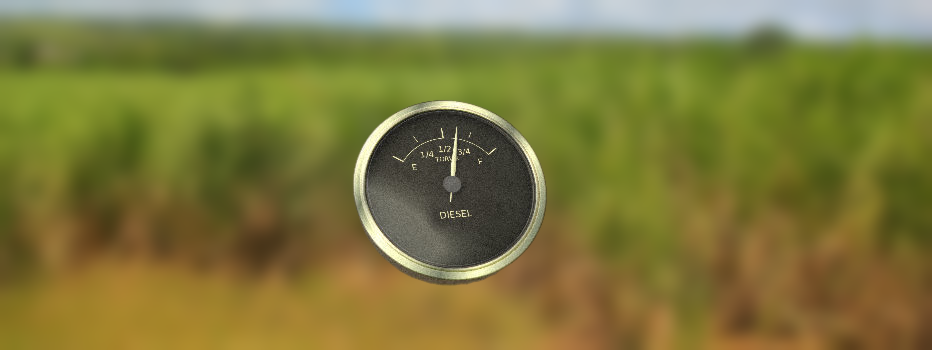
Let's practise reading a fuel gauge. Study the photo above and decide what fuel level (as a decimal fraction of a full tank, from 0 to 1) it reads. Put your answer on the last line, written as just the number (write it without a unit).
0.625
